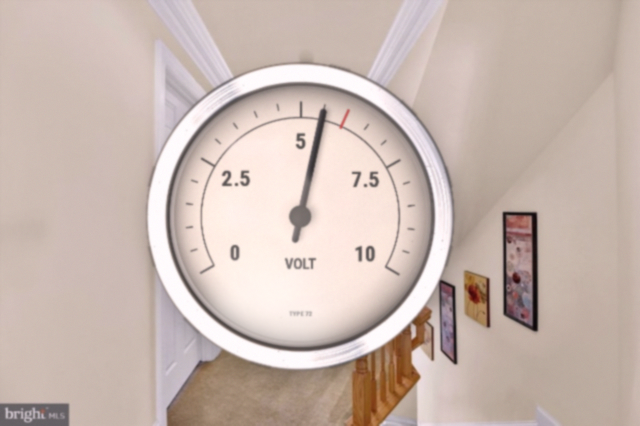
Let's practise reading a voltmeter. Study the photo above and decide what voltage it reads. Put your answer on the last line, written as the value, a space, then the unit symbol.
5.5 V
